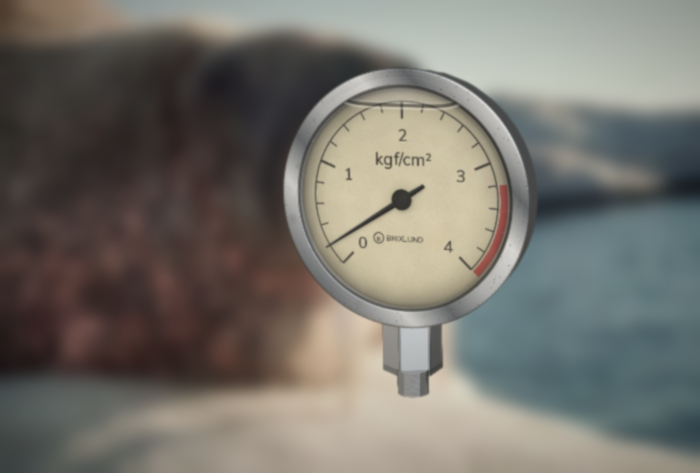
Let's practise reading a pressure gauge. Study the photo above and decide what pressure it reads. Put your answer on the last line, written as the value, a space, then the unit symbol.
0.2 kg/cm²
